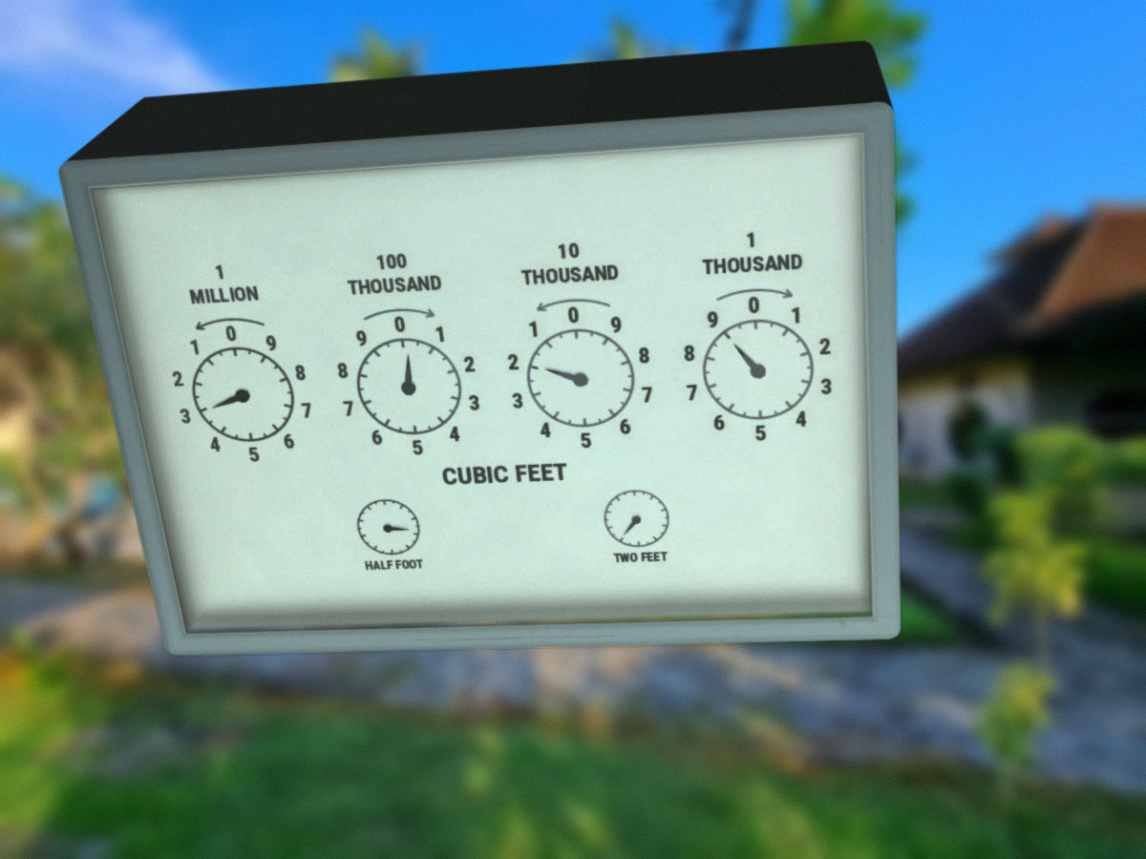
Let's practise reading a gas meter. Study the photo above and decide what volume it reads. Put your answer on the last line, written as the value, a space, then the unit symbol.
301900 ft³
